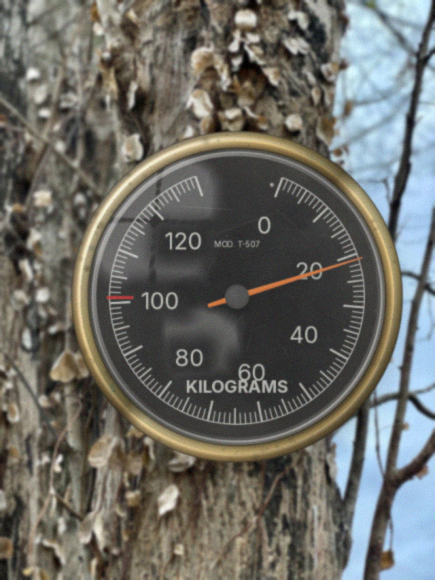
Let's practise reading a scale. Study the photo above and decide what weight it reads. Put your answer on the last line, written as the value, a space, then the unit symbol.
21 kg
